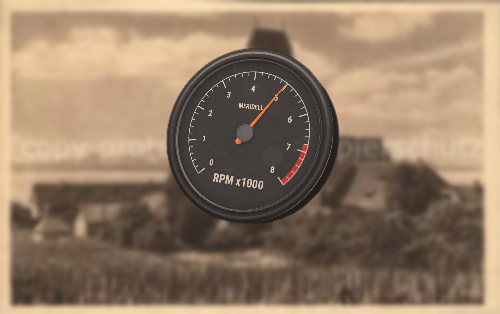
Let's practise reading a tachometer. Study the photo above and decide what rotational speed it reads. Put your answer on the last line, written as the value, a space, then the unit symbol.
5000 rpm
